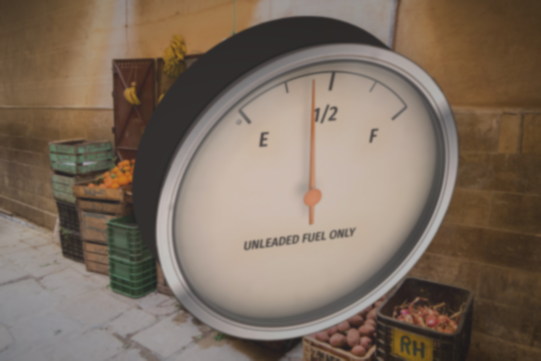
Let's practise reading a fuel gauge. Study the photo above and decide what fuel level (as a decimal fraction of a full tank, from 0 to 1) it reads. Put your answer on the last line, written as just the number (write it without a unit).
0.375
